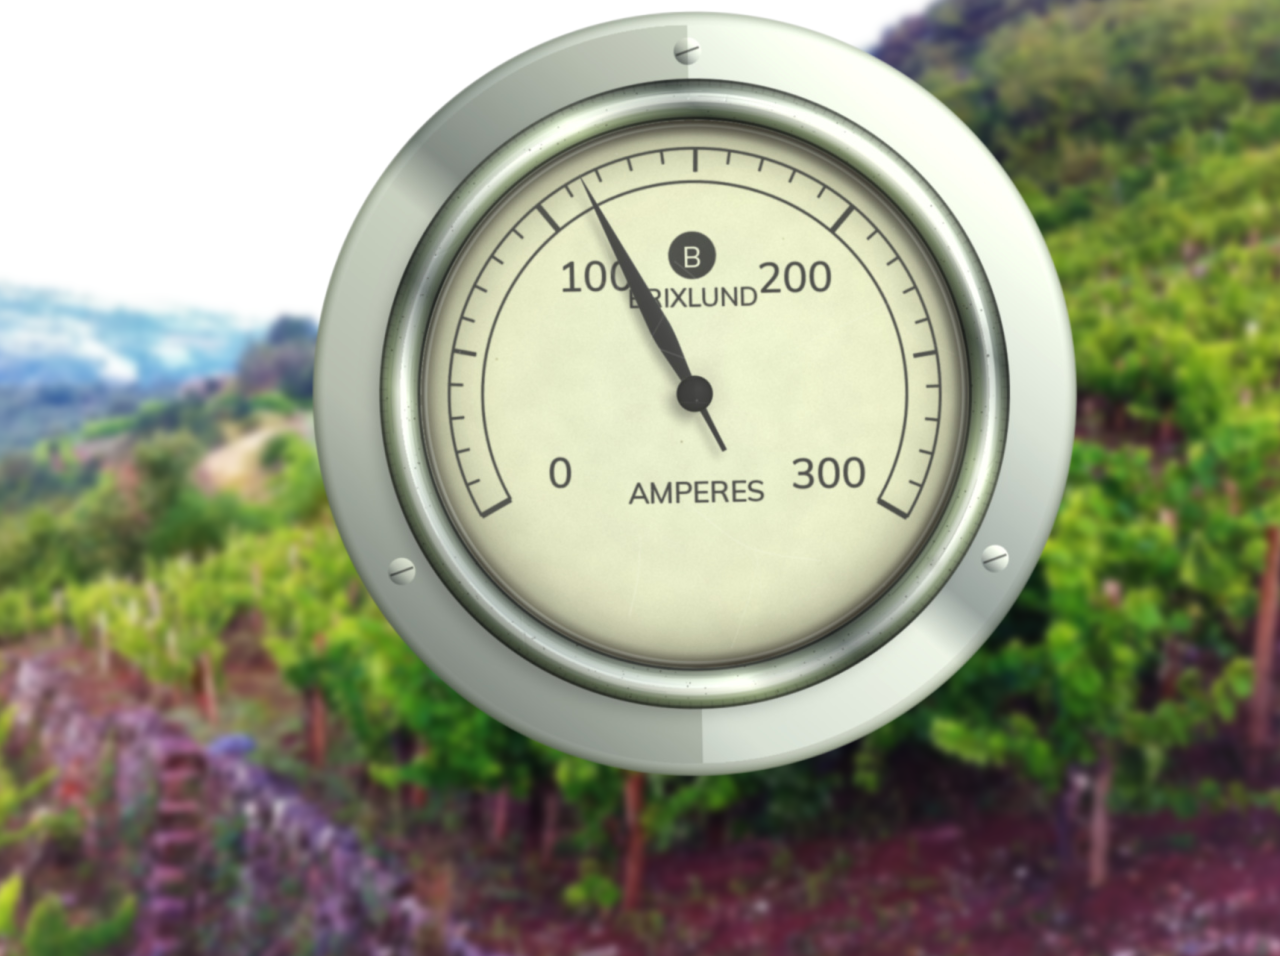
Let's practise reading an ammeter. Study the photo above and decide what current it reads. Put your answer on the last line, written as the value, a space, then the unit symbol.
115 A
